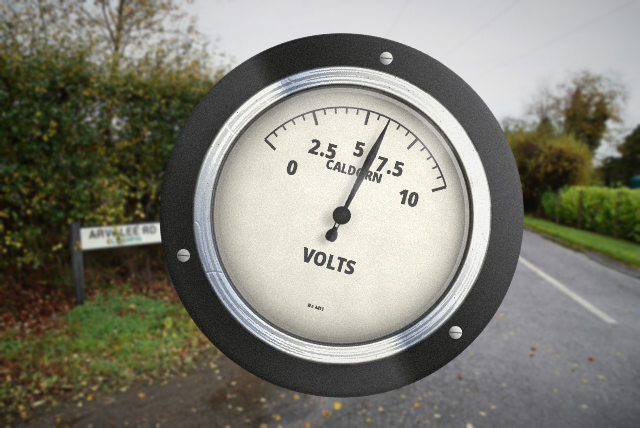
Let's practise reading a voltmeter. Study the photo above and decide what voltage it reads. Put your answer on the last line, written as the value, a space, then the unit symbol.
6 V
